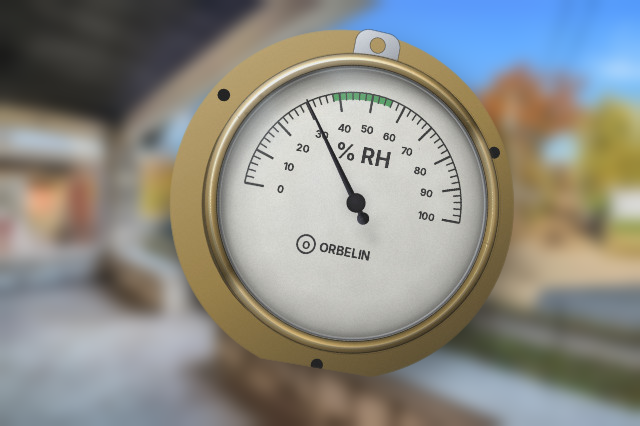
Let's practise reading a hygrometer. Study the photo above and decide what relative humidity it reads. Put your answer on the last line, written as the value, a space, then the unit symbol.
30 %
